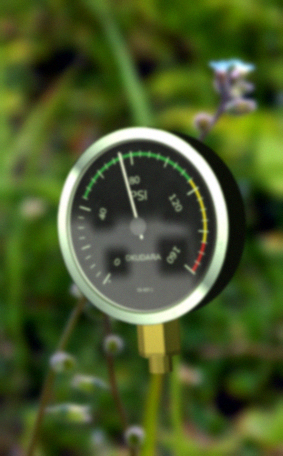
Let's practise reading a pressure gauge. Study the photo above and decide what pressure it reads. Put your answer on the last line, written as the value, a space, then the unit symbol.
75 psi
